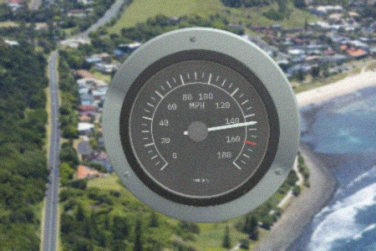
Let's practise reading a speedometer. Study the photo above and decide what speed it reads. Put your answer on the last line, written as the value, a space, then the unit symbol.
145 mph
